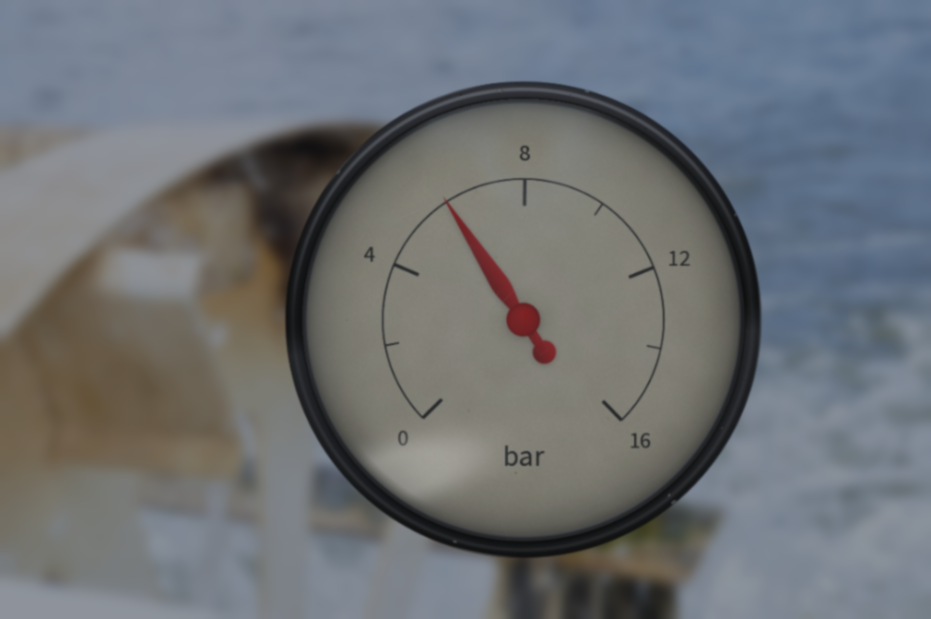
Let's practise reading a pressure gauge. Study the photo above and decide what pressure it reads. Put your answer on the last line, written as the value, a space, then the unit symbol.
6 bar
